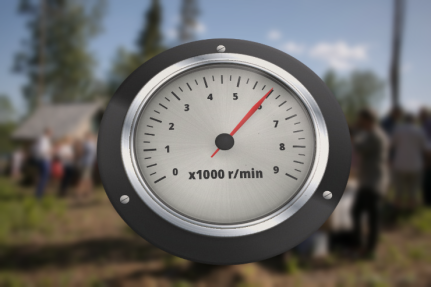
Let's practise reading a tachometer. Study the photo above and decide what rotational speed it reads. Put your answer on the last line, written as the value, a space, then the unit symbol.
6000 rpm
